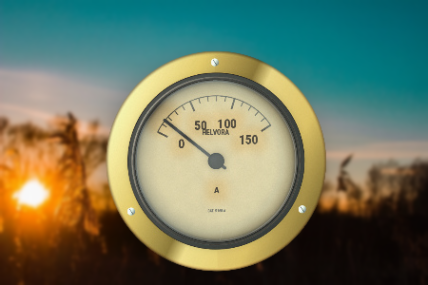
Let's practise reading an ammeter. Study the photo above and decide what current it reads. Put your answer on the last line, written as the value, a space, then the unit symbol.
15 A
